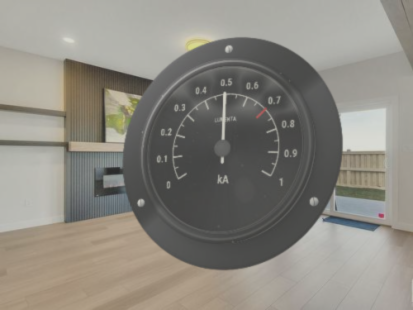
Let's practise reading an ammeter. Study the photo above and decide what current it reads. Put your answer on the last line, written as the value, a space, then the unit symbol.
0.5 kA
